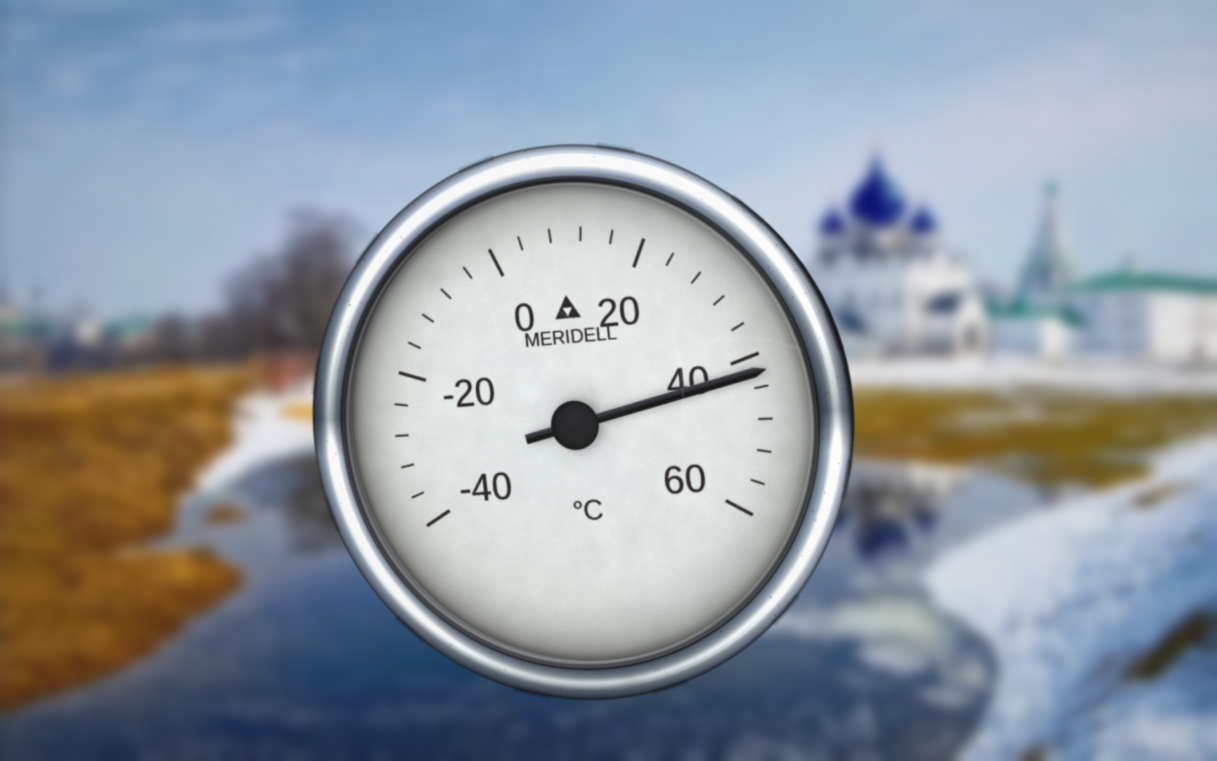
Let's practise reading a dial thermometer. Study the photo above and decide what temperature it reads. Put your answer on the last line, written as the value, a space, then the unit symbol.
42 °C
